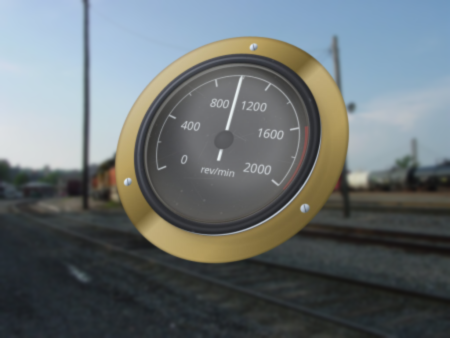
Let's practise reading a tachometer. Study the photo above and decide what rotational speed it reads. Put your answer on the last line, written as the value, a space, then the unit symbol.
1000 rpm
